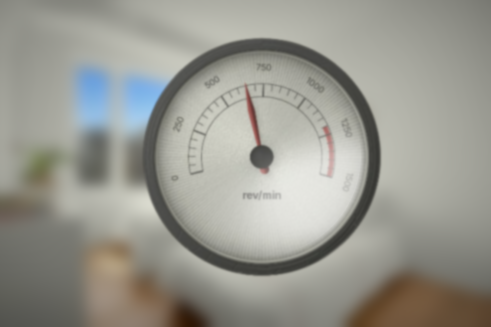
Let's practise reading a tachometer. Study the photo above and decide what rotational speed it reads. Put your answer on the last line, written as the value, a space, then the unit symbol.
650 rpm
